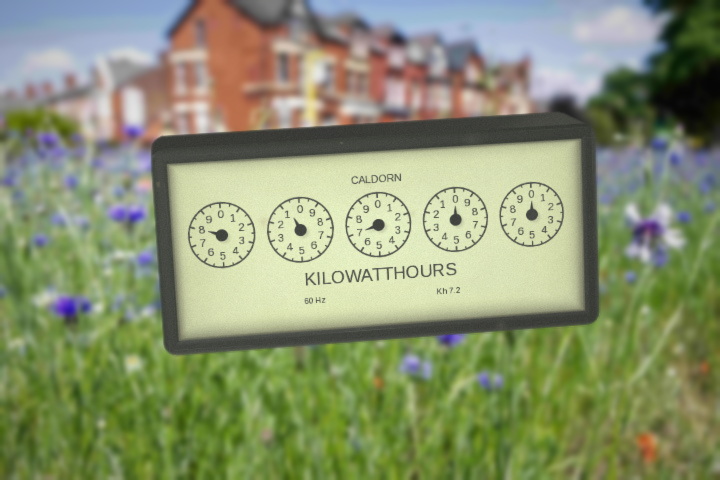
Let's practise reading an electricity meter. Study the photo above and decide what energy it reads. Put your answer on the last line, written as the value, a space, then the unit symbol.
80700 kWh
